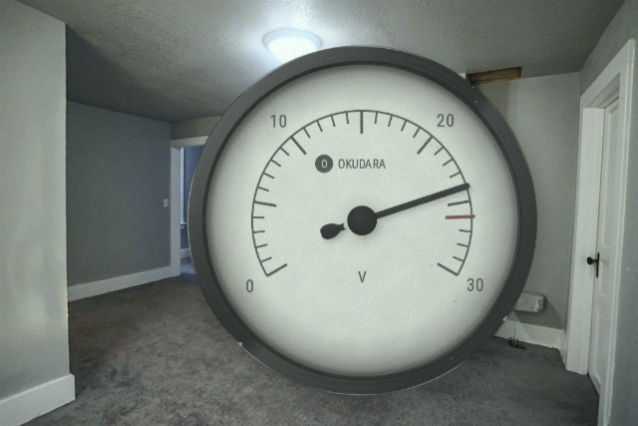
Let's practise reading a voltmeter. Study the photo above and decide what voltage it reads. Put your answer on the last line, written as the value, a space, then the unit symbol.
24 V
